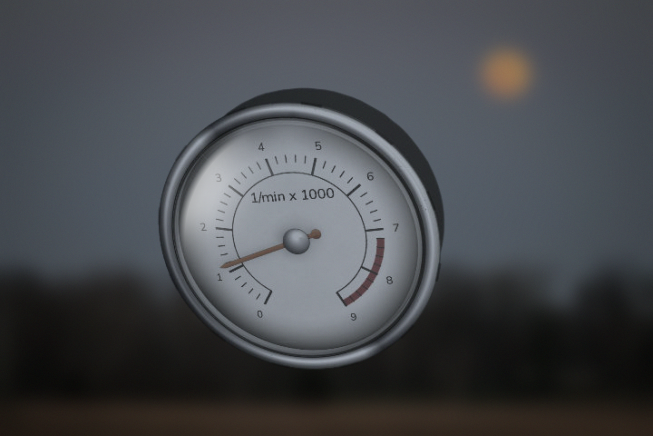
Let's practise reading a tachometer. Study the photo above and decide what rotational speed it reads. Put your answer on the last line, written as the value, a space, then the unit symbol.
1200 rpm
